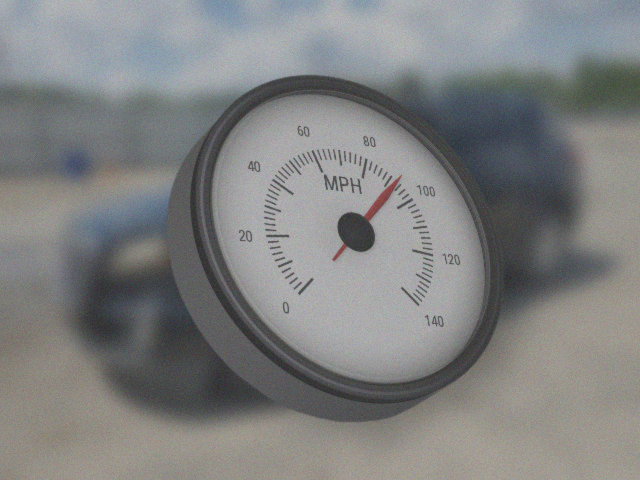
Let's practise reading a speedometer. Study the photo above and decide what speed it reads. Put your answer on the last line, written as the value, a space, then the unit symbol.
92 mph
